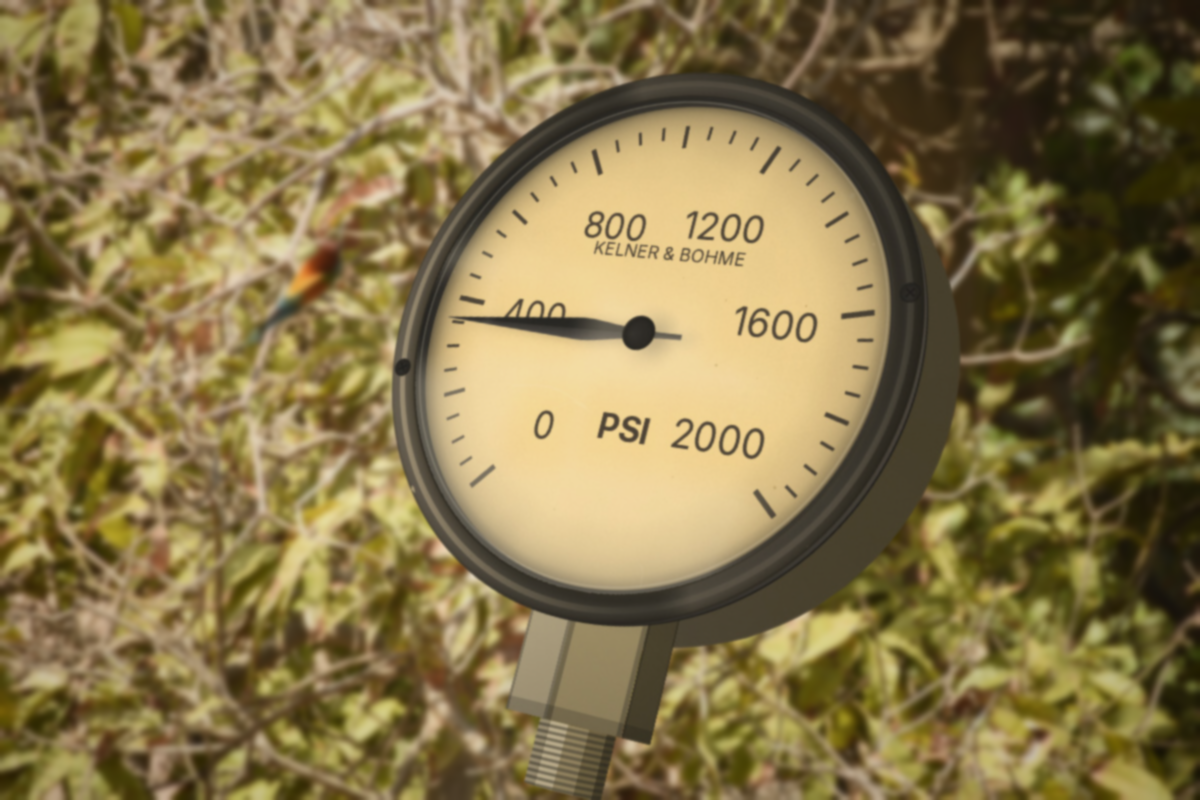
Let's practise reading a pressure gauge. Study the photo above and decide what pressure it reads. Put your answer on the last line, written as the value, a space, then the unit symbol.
350 psi
